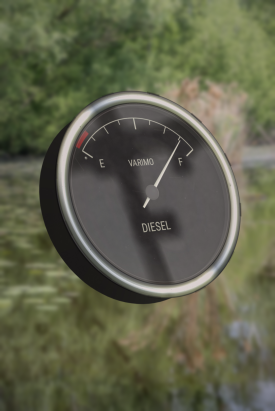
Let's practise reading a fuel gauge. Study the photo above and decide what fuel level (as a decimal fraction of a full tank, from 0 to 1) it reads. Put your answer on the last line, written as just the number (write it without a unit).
0.875
